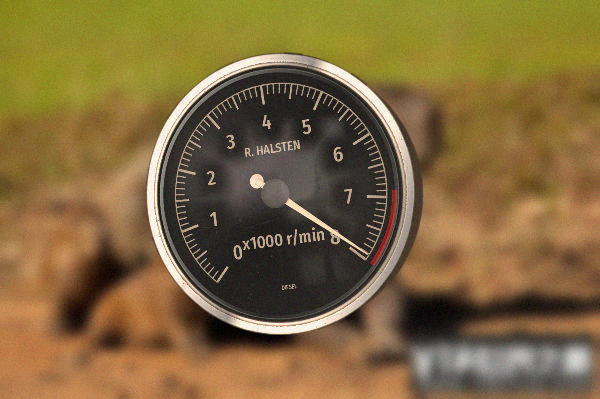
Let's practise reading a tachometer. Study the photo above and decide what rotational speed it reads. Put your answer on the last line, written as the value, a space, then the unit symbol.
7900 rpm
